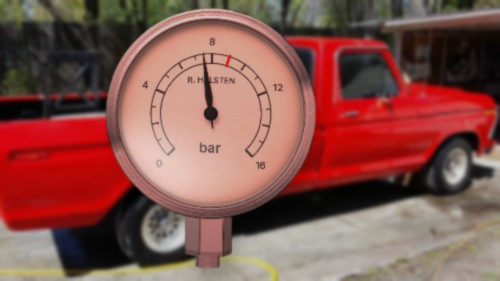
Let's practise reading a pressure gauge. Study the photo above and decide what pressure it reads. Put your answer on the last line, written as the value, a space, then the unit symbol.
7.5 bar
